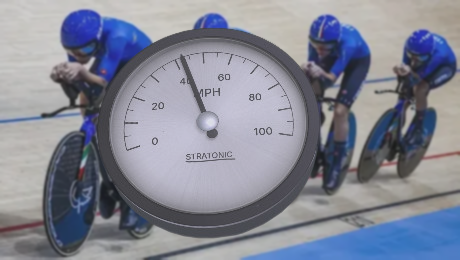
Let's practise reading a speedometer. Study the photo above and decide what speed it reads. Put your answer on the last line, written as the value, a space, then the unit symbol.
42.5 mph
